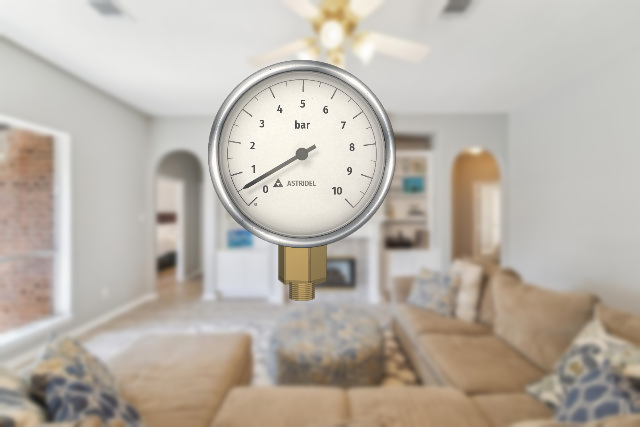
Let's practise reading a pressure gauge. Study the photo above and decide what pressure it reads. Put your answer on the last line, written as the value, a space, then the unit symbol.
0.5 bar
